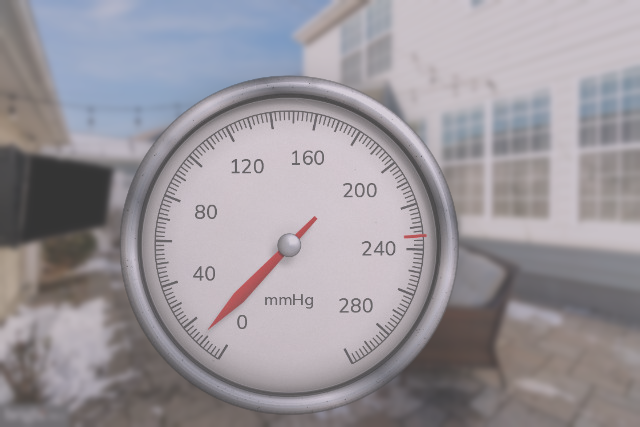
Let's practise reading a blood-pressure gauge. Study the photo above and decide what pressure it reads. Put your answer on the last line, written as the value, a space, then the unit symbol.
12 mmHg
